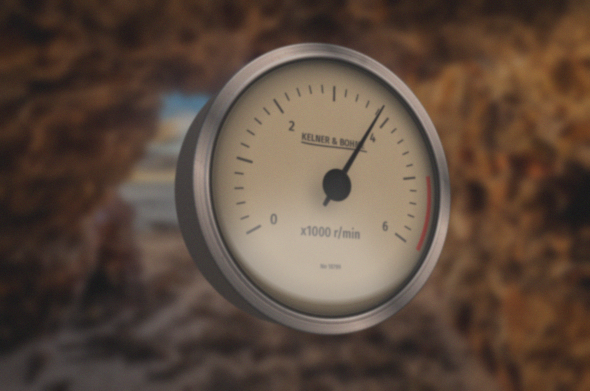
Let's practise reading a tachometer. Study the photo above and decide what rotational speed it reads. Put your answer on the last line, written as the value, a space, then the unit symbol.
3800 rpm
